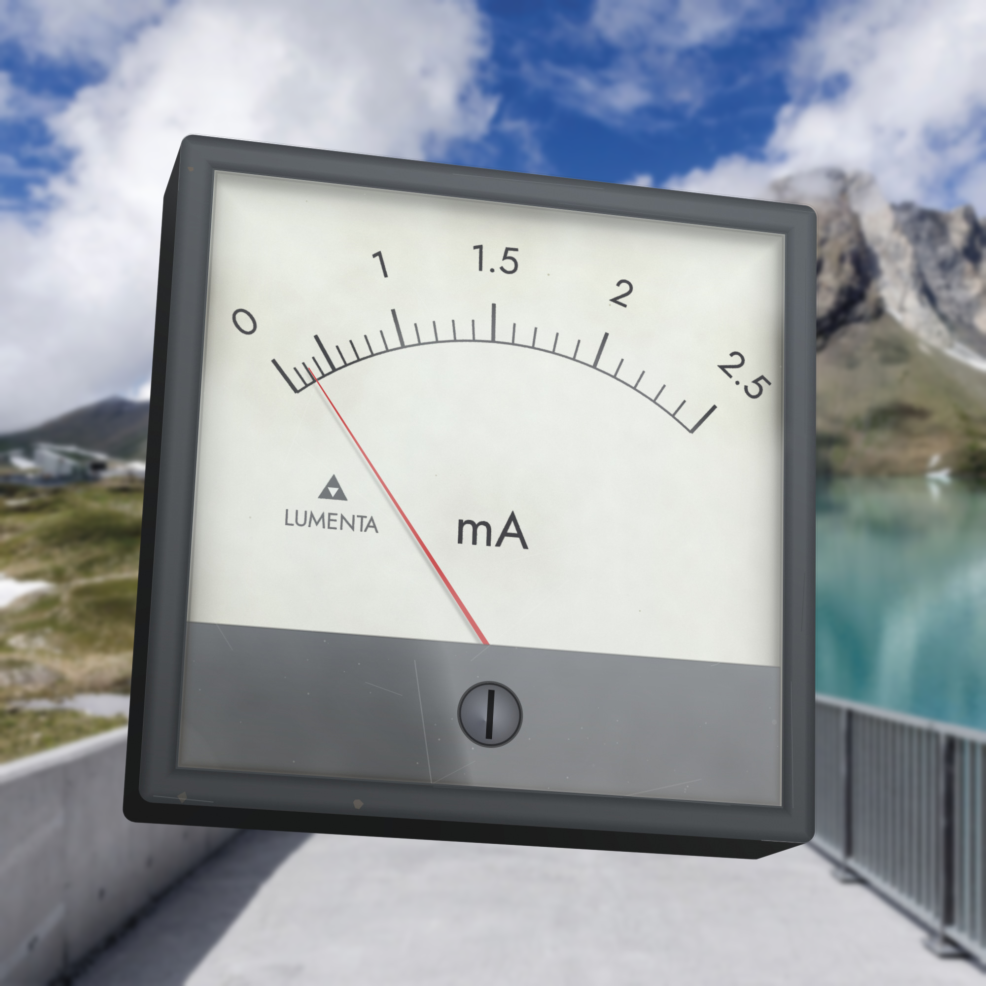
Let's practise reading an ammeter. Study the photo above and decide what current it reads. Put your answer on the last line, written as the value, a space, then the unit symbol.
0.3 mA
